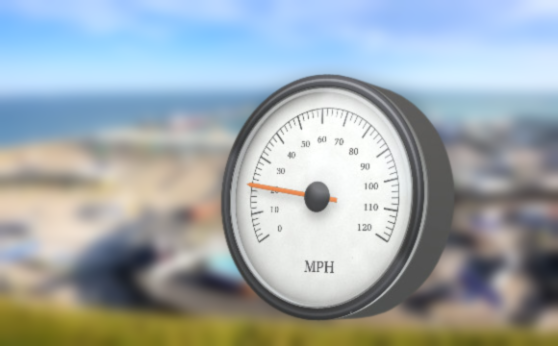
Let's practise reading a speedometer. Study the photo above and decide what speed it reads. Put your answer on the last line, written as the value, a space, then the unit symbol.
20 mph
